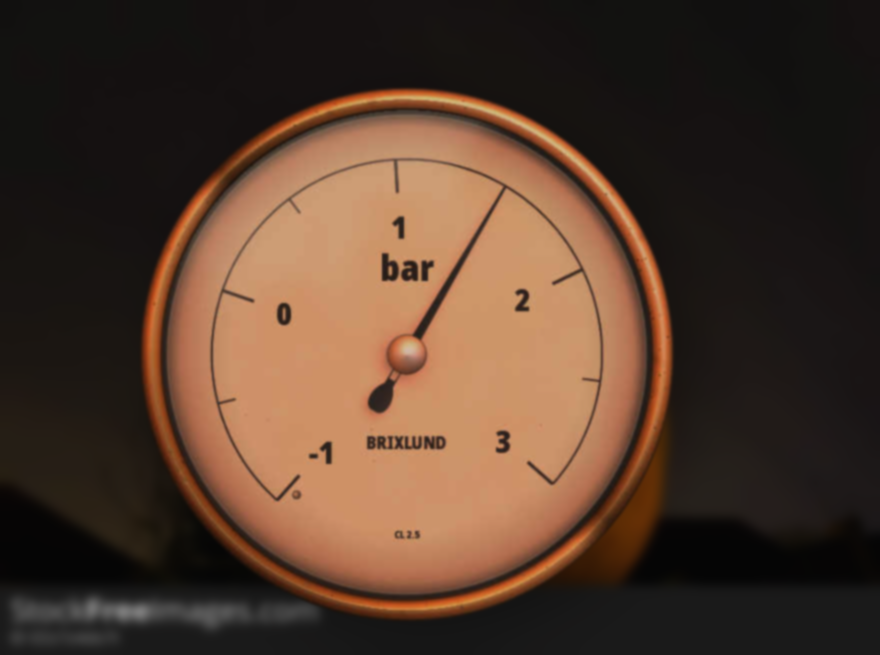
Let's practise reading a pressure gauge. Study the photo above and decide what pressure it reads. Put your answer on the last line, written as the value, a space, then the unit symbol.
1.5 bar
